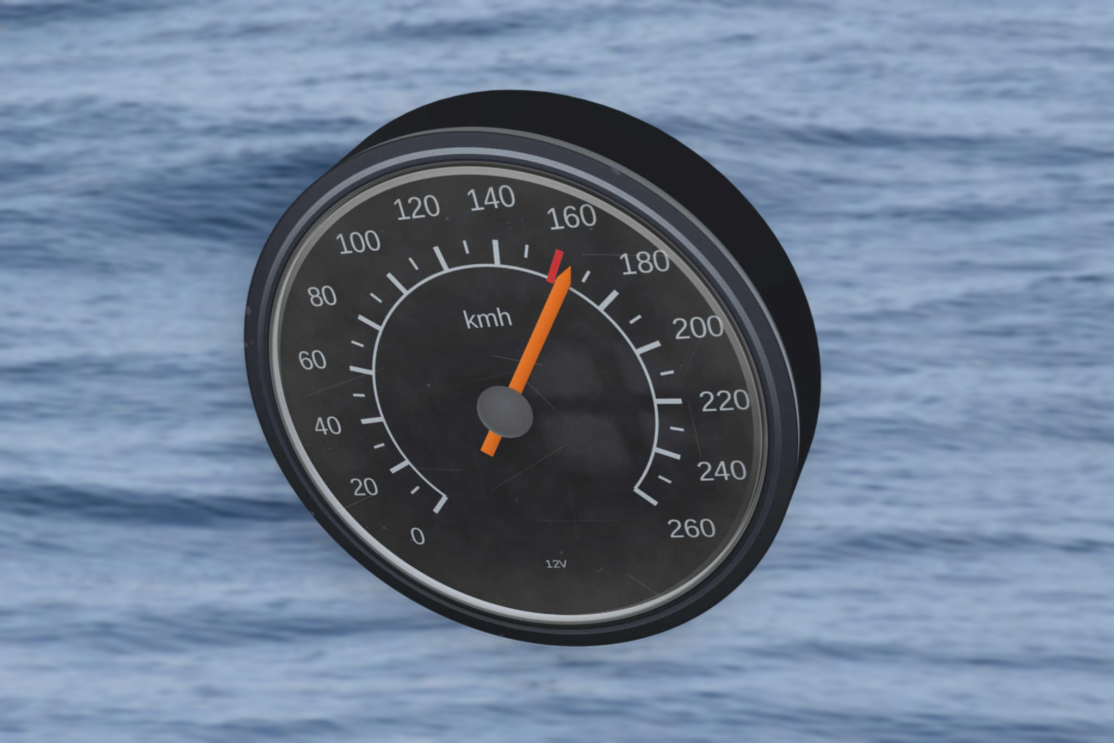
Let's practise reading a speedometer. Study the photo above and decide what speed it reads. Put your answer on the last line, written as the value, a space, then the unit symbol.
165 km/h
